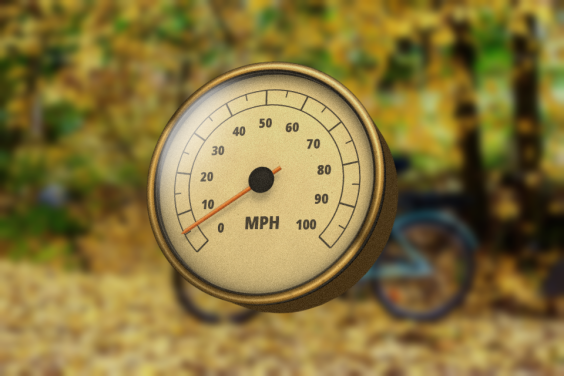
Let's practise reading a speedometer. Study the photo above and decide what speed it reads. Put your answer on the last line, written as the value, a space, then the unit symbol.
5 mph
